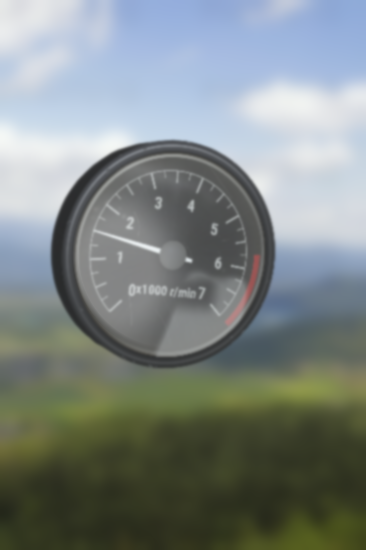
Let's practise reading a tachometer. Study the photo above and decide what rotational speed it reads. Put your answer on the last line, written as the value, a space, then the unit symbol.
1500 rpm
